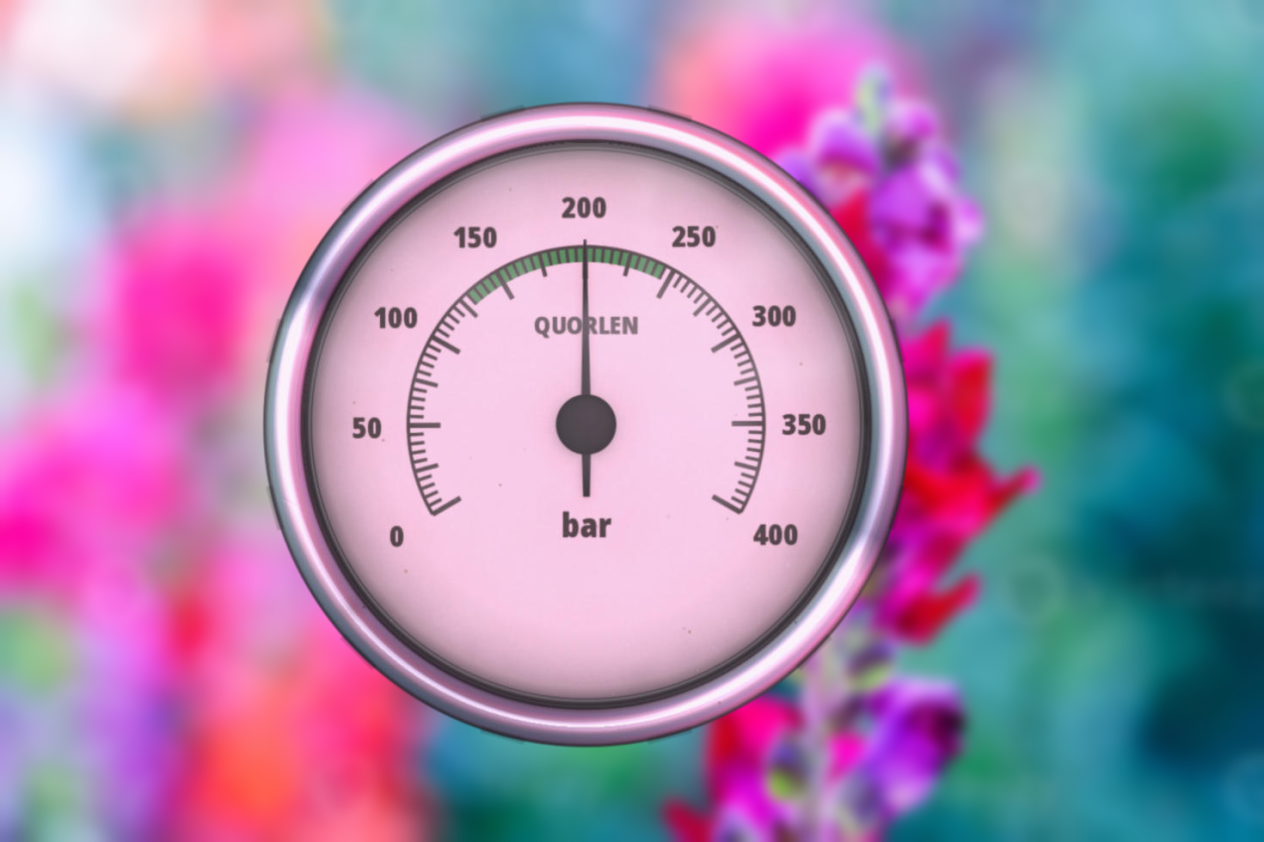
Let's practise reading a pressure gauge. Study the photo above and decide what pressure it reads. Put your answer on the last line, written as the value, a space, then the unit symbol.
200 bar
